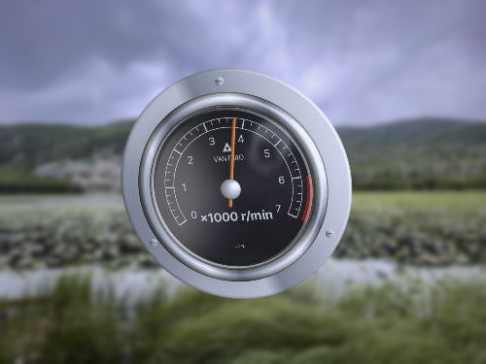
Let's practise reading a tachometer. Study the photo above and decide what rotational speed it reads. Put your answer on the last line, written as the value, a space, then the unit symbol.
3800 rpm
